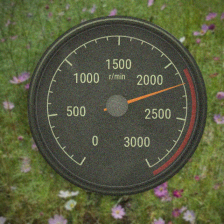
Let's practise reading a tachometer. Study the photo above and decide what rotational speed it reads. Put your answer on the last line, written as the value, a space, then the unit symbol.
2200 rpm
